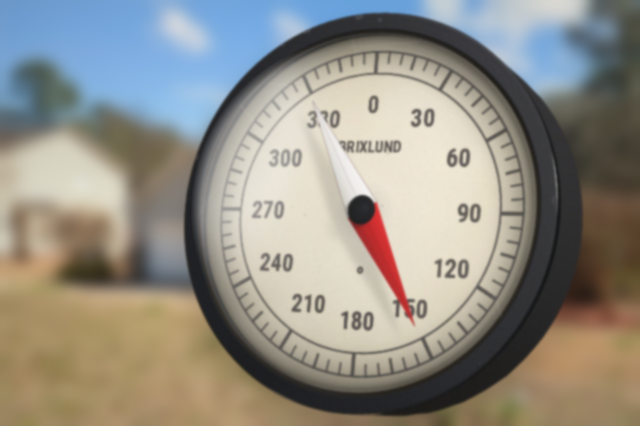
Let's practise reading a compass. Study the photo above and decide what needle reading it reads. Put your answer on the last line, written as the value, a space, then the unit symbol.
150 °
